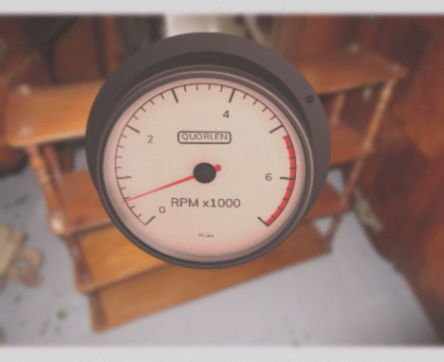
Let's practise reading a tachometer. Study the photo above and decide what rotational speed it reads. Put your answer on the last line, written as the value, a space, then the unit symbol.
600 rpm
